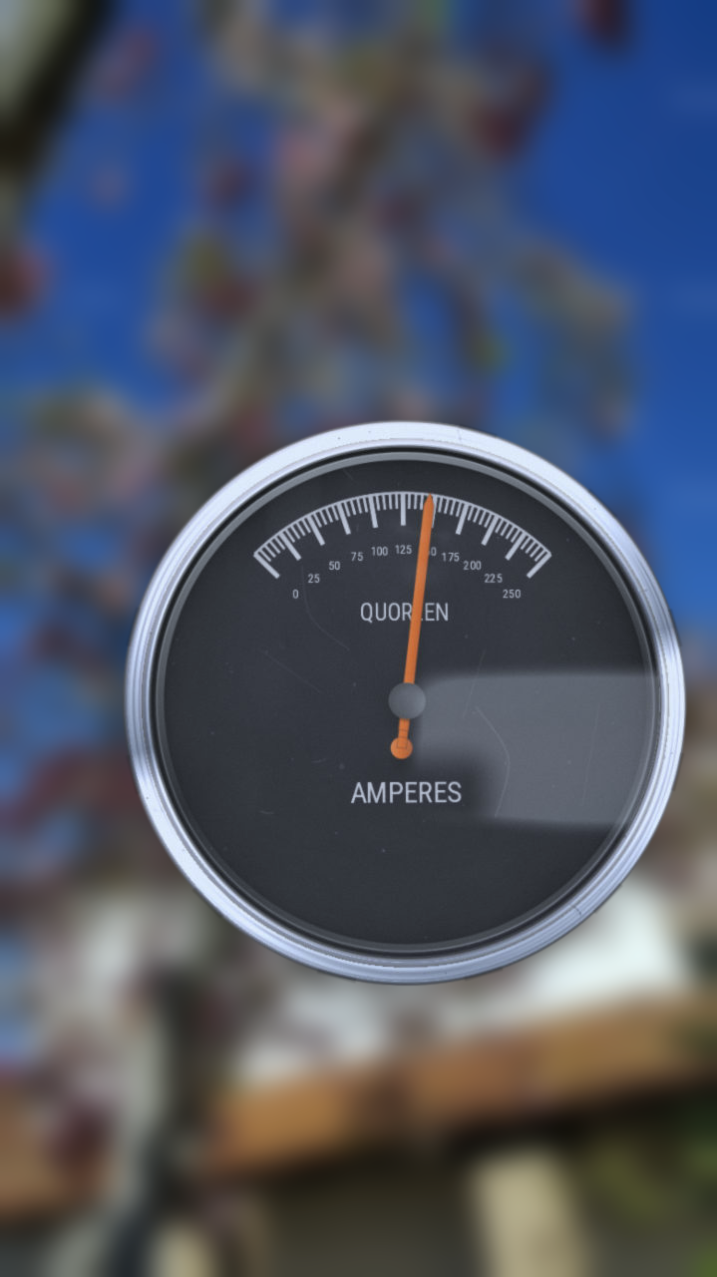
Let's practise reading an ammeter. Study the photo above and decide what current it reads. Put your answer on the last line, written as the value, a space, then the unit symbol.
145 A
